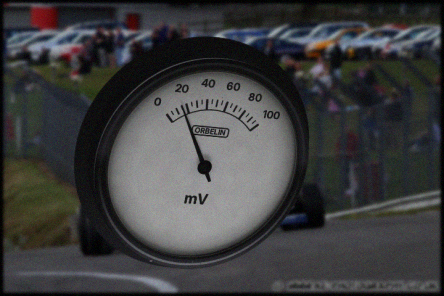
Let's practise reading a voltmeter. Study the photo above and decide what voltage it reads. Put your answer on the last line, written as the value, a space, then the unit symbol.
15 mV
